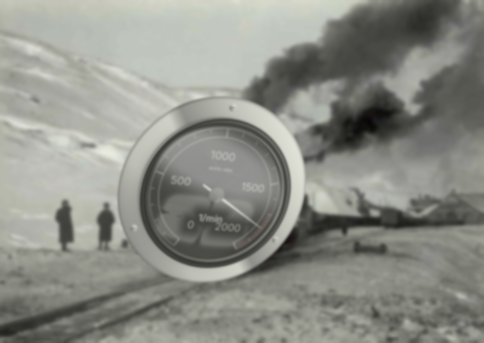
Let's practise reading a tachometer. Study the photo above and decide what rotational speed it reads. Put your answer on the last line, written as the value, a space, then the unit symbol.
1800 rpm
